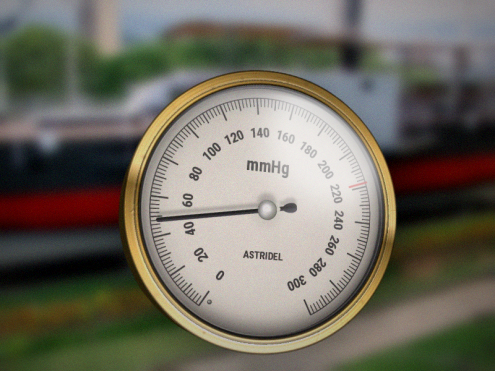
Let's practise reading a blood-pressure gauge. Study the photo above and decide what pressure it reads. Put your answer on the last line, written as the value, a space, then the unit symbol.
48 mmHg
